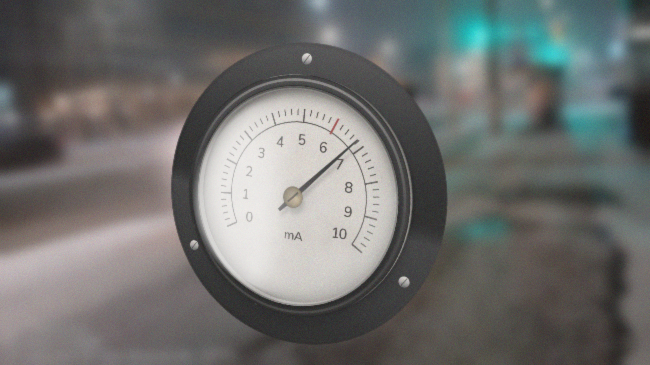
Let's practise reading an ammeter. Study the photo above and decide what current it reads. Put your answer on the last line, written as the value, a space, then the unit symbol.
6.8 mA
